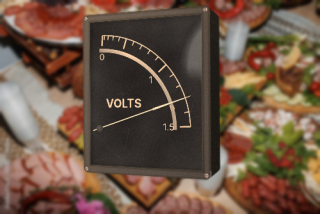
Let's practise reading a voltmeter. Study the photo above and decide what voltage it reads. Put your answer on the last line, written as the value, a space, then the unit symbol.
1.3 V
